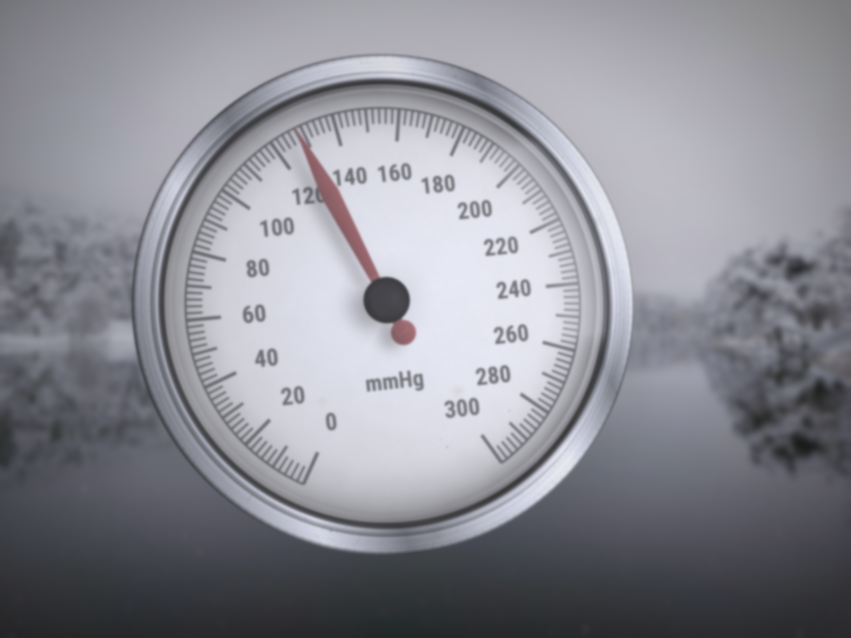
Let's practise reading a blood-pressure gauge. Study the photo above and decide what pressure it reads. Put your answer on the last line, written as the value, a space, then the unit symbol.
128 mmHg
